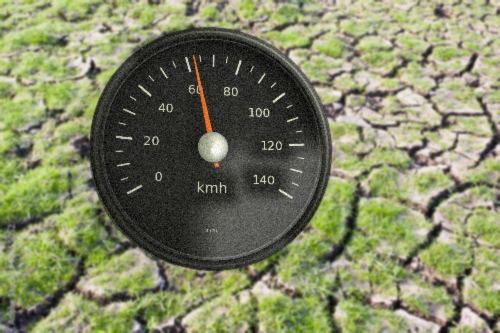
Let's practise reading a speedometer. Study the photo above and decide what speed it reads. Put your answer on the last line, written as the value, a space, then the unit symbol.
62.5 km/h
